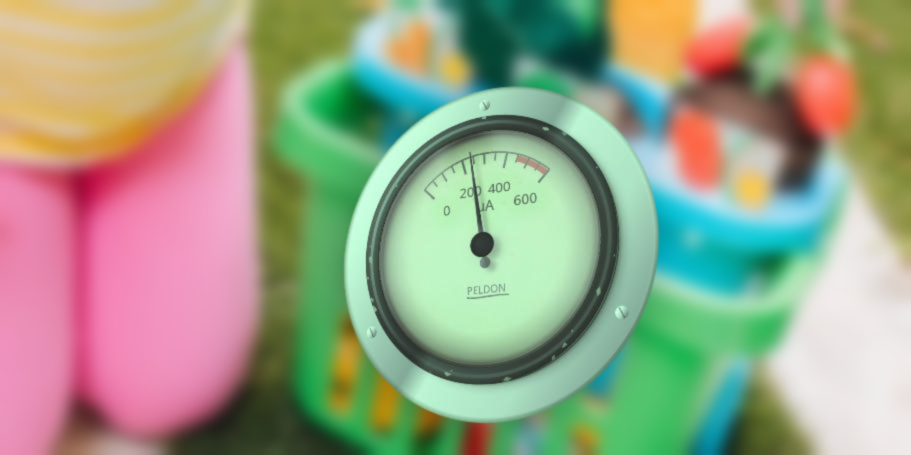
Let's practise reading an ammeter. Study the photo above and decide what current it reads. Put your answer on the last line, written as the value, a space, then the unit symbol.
250 µA
